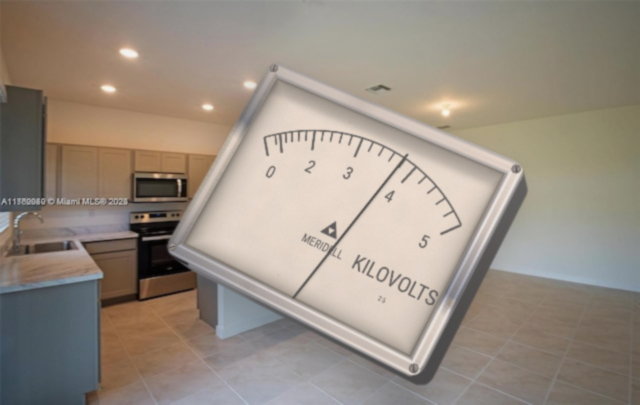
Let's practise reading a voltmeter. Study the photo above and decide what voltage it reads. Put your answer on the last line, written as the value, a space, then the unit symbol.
3.8 kV
